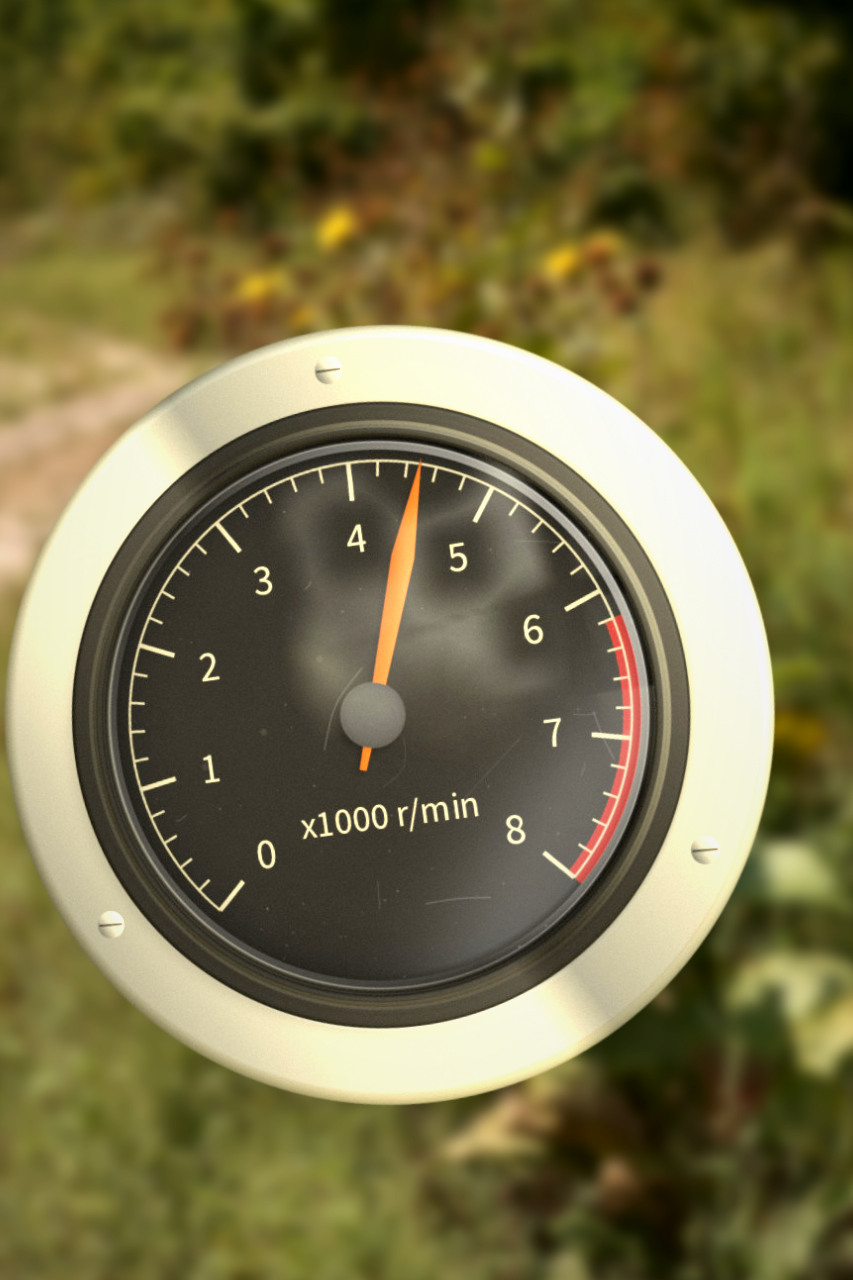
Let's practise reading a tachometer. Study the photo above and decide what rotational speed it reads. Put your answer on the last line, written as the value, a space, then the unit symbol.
4500 rpm
